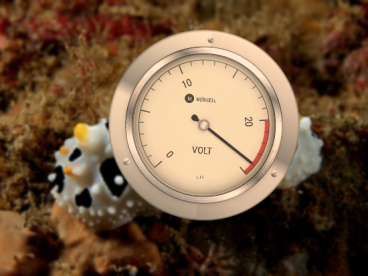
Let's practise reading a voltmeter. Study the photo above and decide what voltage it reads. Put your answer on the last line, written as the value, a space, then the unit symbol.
24 V
